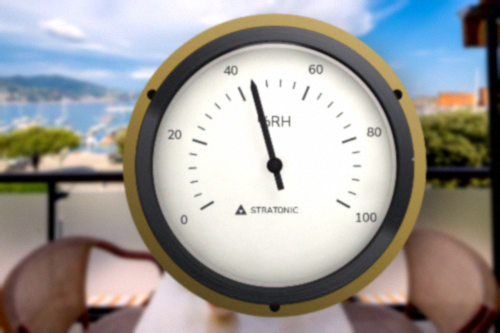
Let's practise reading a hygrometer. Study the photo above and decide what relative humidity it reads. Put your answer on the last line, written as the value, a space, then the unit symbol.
44 %
